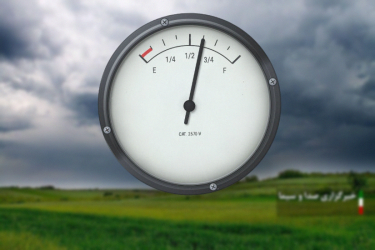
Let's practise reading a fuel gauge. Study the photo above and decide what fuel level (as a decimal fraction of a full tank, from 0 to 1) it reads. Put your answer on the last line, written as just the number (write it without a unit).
0.625
